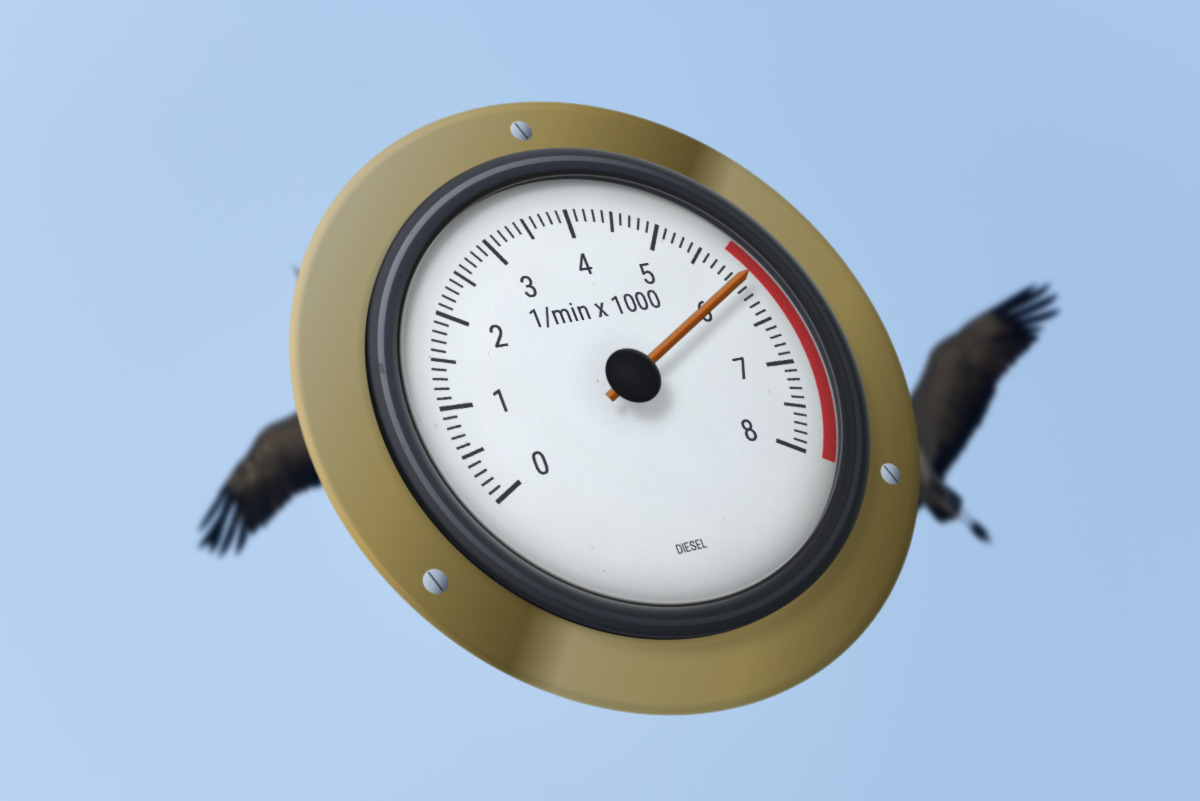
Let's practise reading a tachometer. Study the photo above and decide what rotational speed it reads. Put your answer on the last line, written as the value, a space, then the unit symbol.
6000 rpm
